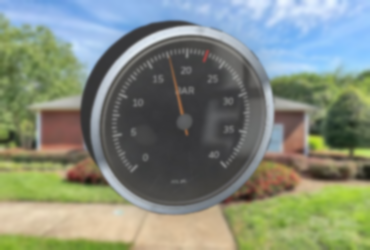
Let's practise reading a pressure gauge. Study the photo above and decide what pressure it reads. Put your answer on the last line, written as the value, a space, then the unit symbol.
17.5 bar
